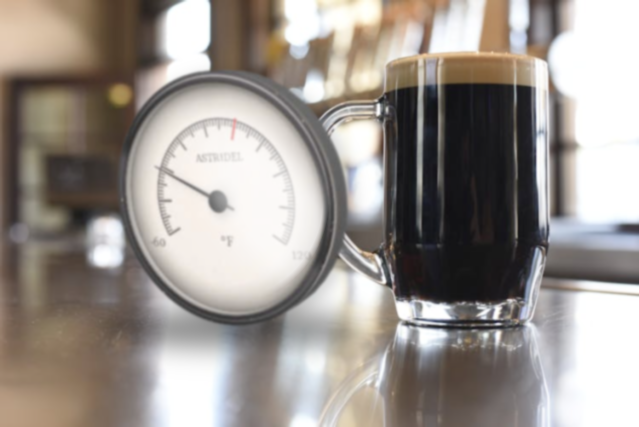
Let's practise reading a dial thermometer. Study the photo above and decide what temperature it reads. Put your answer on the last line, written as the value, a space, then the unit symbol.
-20 °F
